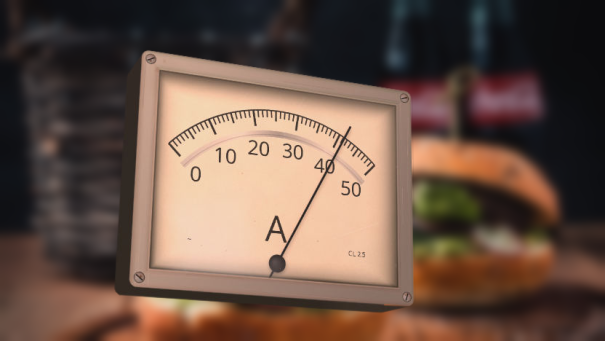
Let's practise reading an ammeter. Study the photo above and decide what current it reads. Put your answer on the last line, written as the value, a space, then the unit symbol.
41 A
